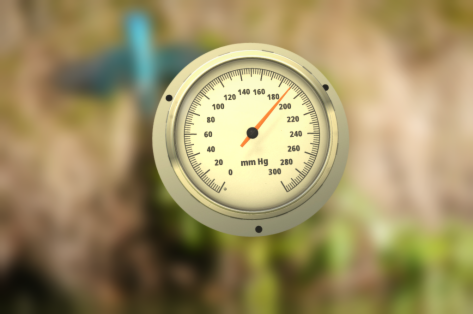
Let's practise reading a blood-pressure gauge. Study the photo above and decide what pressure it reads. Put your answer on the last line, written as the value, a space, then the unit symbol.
190 mmHg
